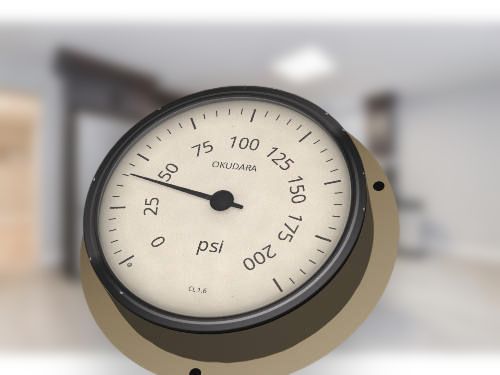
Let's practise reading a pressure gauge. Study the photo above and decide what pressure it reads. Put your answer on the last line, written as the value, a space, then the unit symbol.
40 psi
